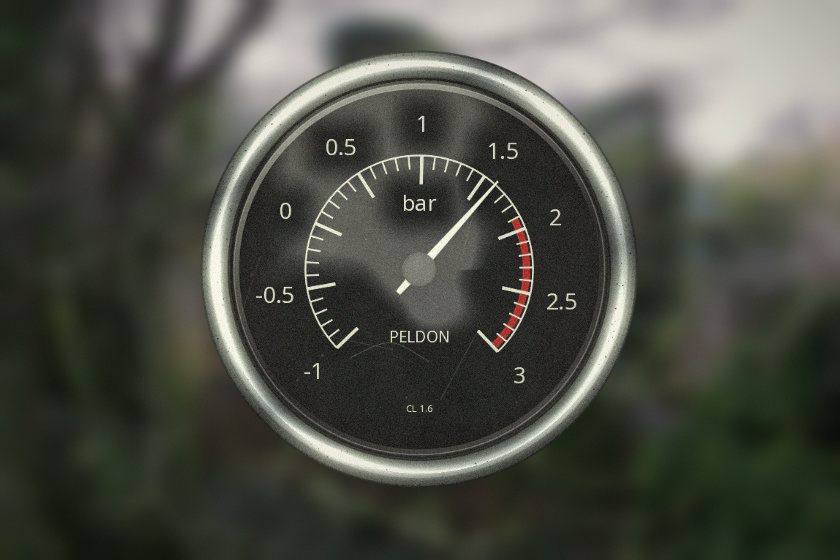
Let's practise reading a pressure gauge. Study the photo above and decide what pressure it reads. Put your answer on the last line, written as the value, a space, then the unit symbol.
1.6 bar
